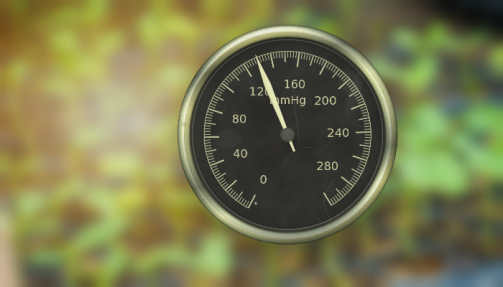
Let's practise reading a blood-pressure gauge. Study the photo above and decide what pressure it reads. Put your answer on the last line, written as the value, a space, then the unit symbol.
130 mmHg
